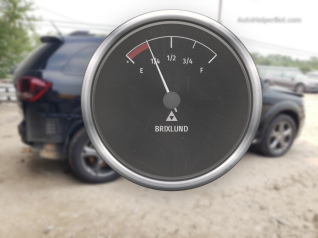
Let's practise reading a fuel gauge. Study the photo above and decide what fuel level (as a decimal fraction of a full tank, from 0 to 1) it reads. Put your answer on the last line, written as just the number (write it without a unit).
0.25
